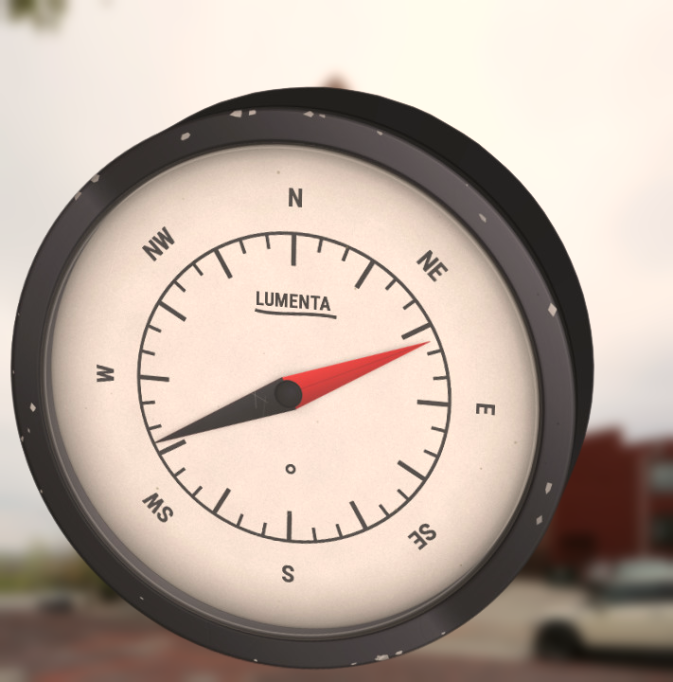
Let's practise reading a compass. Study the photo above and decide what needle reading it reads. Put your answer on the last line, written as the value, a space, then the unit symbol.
65 °
